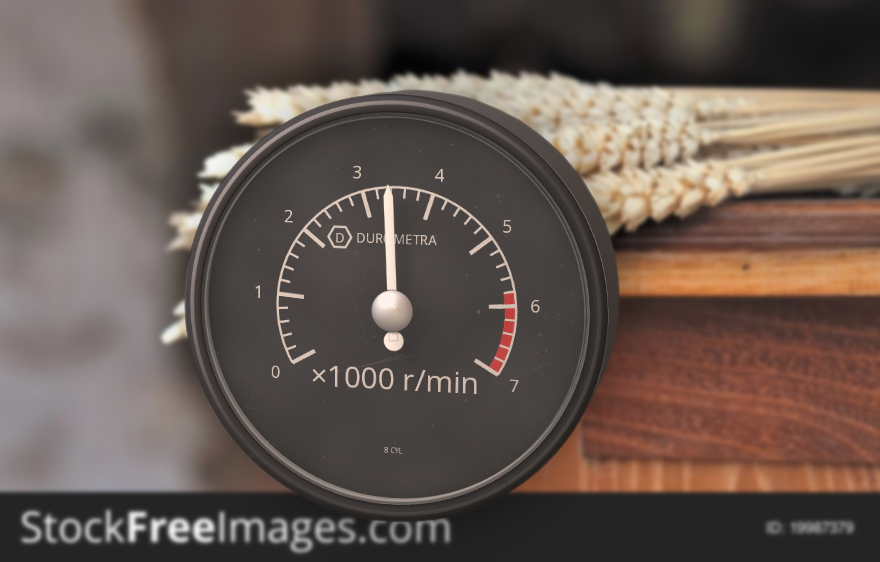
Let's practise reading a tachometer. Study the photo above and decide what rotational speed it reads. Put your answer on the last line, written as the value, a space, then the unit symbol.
3400 rpm
